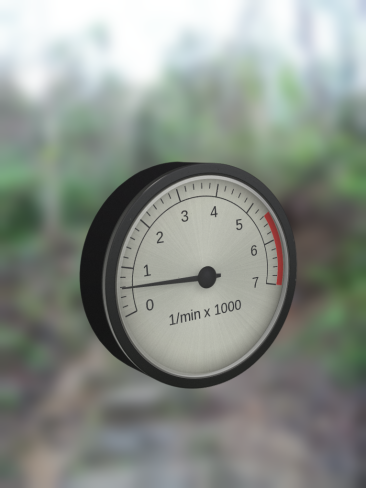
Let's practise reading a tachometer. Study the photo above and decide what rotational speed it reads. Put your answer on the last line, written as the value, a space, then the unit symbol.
600 rpm
